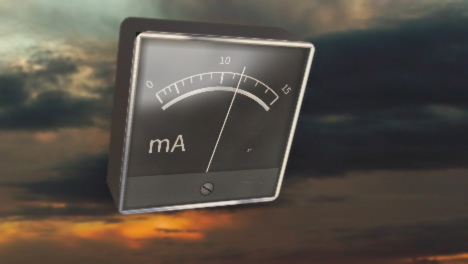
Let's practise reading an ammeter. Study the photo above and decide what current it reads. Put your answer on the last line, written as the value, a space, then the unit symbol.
11.5 mA
